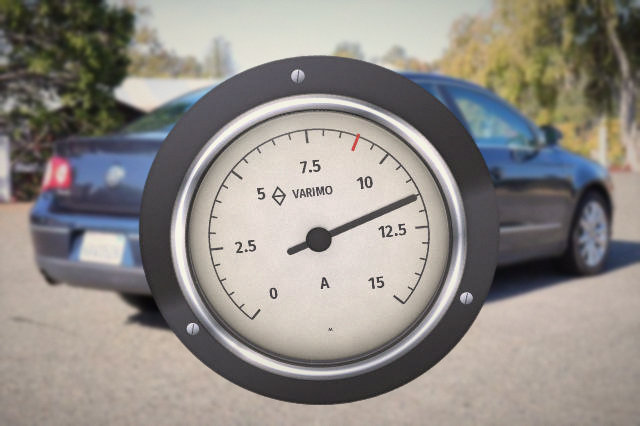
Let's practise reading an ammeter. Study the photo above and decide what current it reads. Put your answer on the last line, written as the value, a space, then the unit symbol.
11.5 A
